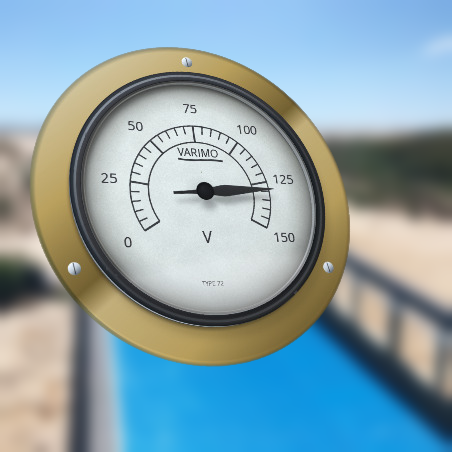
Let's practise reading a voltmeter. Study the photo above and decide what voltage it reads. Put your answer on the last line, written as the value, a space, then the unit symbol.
130 V
